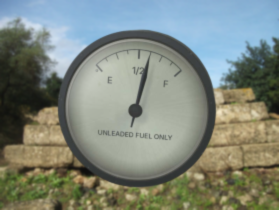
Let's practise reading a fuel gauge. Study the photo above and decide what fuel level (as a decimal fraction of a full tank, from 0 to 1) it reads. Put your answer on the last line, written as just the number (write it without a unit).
0.625
